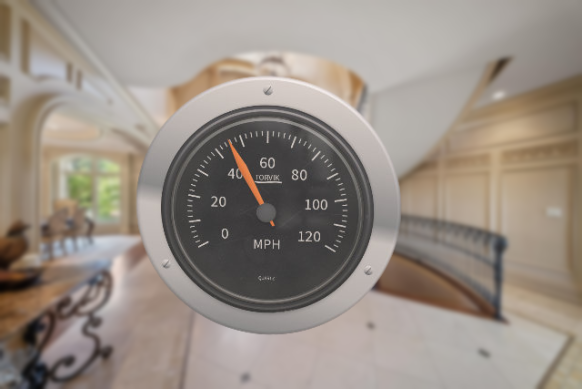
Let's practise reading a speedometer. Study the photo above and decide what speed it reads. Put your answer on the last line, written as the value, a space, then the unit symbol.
46 mph
